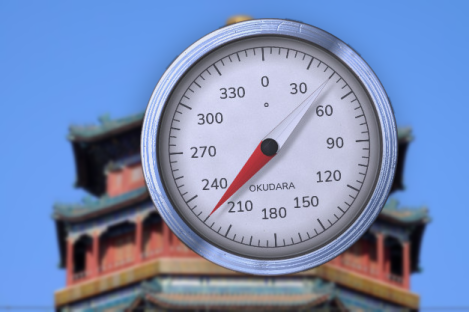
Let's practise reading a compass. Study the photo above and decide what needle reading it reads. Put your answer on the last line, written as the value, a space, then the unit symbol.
225 °
